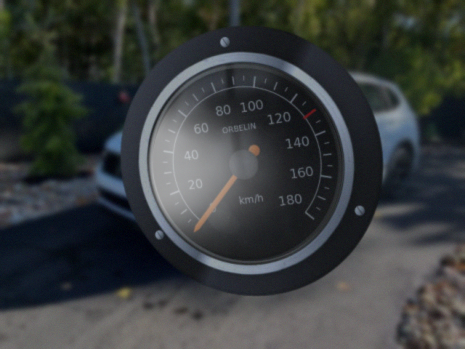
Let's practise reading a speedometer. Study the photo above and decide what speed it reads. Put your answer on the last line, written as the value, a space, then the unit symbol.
0 km/h
